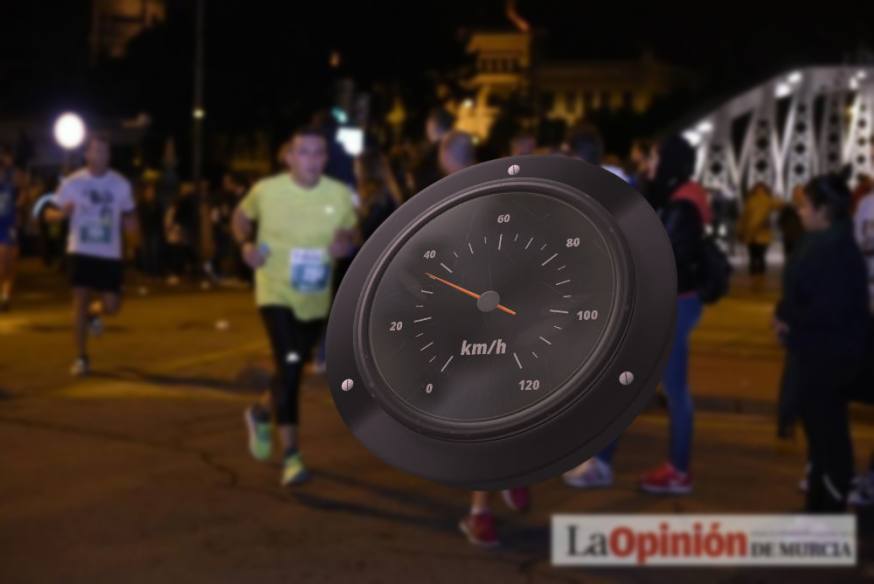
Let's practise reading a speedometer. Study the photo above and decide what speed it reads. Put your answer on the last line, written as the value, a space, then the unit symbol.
35 km/h
